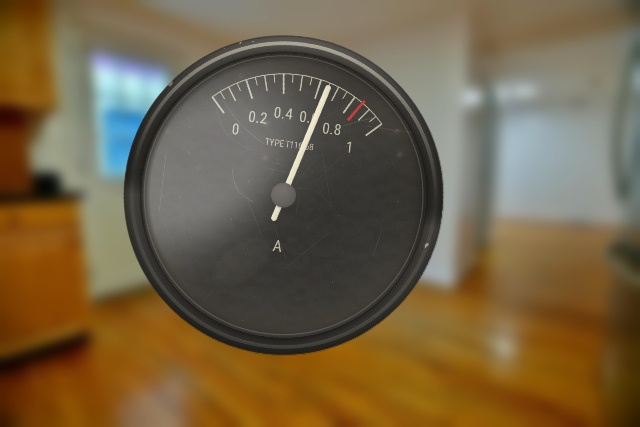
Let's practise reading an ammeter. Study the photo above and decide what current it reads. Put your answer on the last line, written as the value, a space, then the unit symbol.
0.65 A
